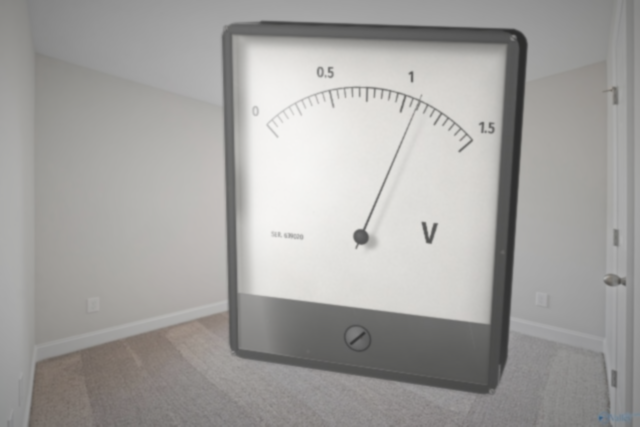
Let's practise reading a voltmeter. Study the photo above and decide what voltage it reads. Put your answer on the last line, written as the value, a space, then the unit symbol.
1.1 V
